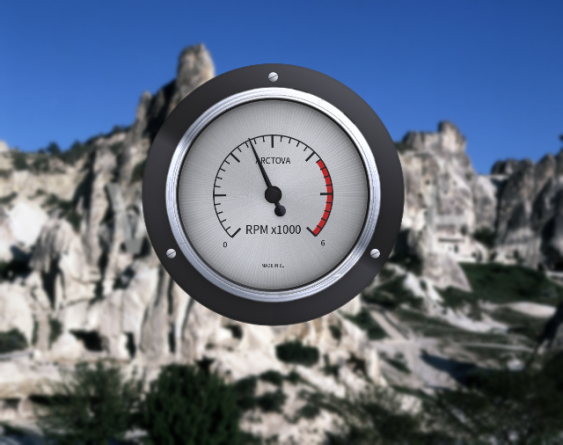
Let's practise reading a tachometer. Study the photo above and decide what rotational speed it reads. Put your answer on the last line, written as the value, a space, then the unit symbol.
2500 rpm
